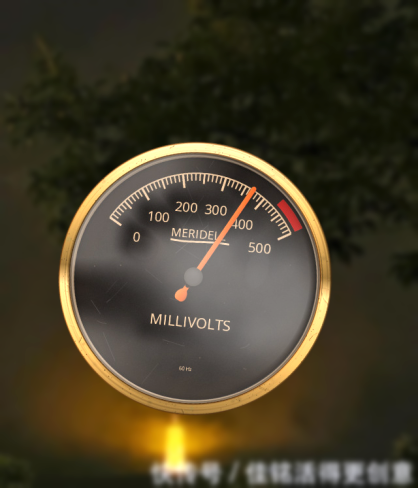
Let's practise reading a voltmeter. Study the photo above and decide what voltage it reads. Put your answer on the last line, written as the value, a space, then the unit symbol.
370 mV
